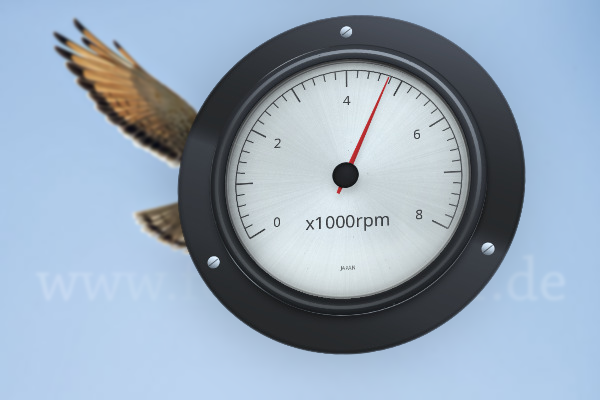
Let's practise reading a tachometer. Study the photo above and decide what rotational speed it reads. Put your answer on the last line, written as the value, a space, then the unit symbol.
4800 rpm
